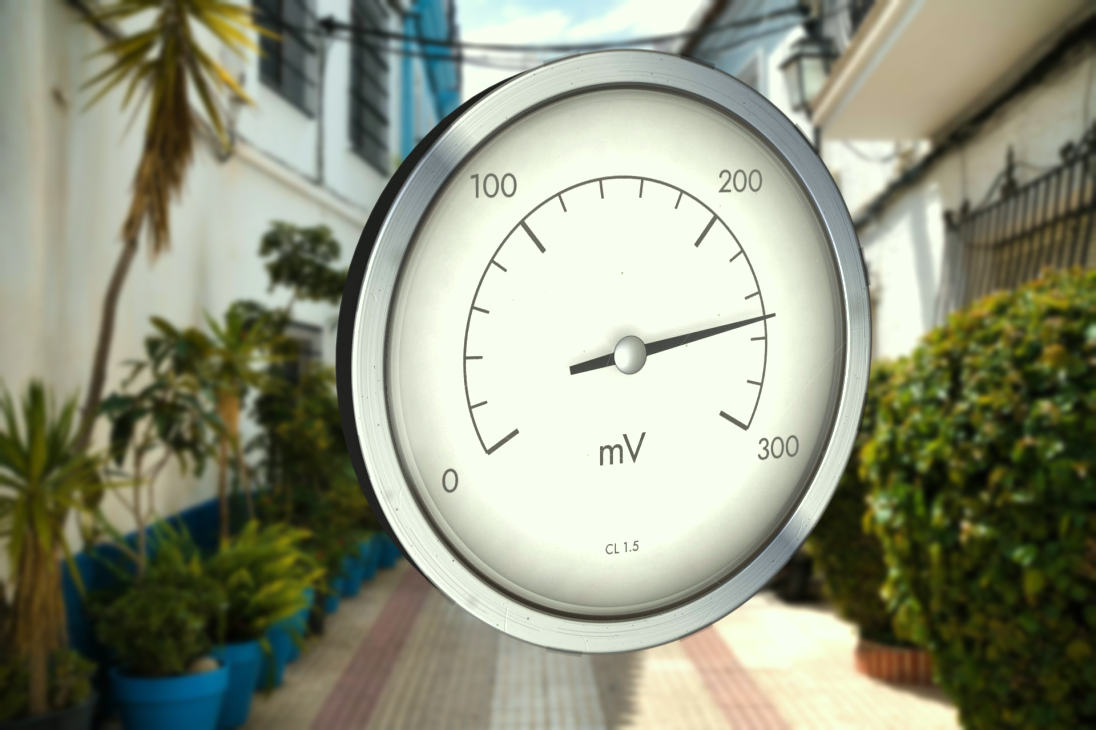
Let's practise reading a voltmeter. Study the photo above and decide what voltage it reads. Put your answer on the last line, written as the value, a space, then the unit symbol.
250 mV
